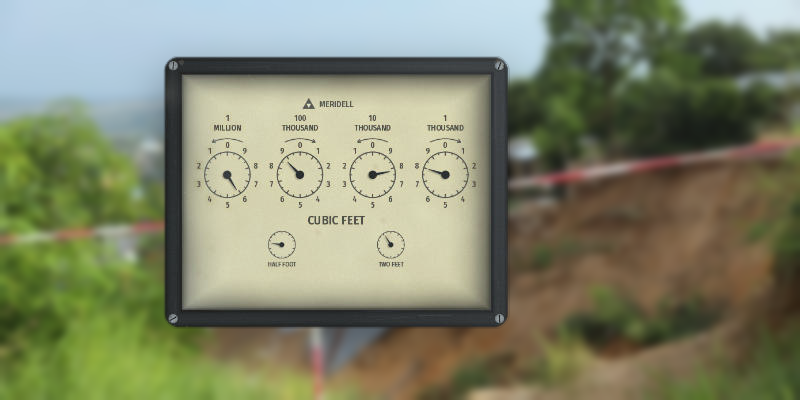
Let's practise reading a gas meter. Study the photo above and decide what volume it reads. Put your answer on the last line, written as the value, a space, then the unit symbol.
587800 ft³
